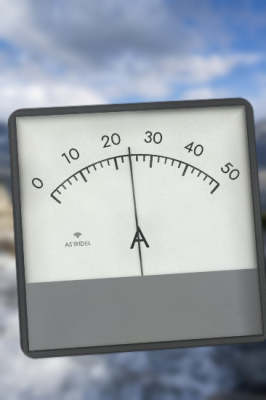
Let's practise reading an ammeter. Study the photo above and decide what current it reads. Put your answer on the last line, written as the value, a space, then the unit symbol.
24 A
